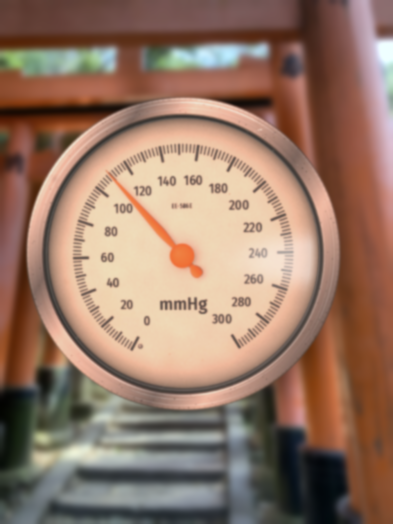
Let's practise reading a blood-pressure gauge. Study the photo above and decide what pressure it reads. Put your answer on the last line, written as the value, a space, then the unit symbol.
110 mmHg
